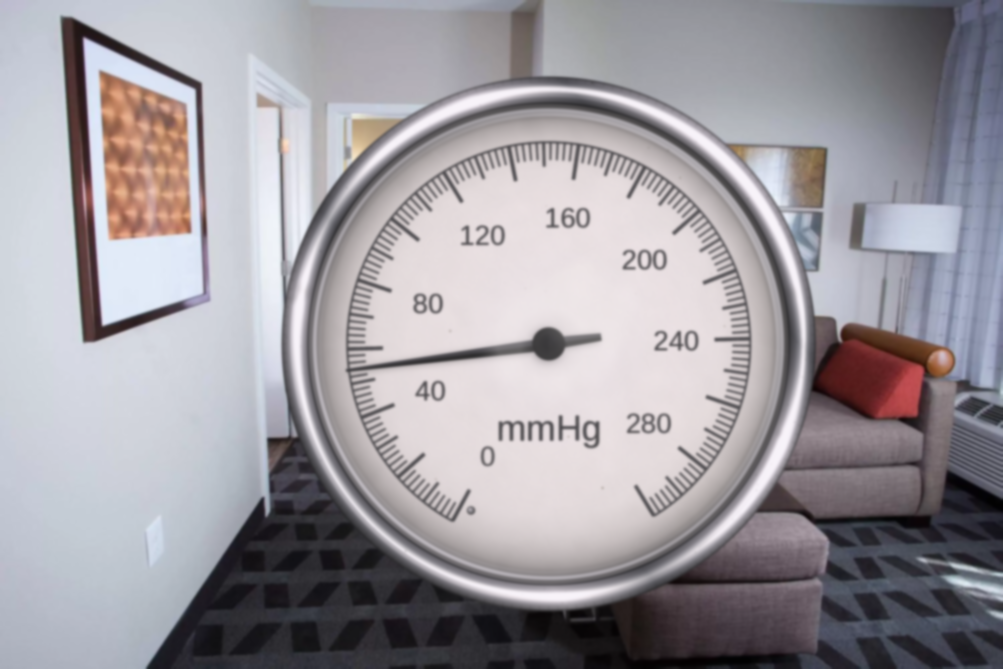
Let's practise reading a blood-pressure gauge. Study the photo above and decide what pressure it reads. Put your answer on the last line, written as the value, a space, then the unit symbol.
54 mmHg
